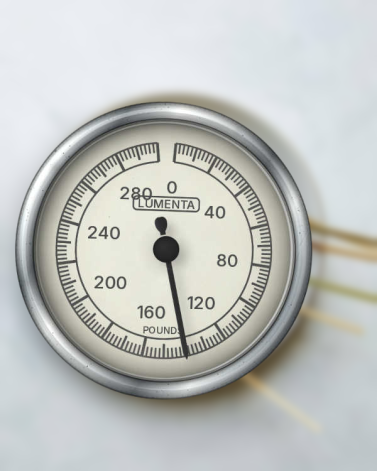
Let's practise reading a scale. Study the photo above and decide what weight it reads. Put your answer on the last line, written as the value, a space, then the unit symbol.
140 lb
